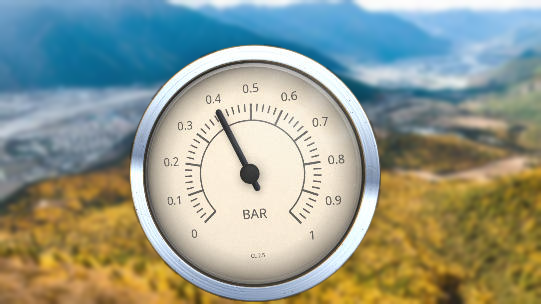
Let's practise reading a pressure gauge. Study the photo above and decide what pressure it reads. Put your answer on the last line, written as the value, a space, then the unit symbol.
0.4 bar
